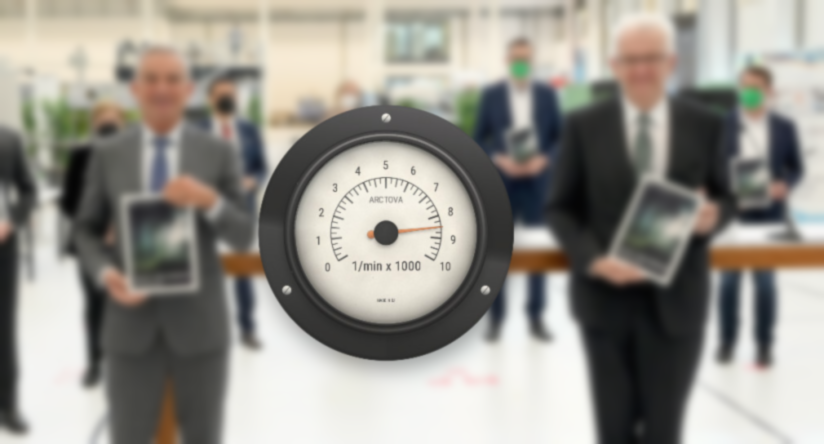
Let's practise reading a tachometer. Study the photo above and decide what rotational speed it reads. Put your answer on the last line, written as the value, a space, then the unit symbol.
8500 rpm
